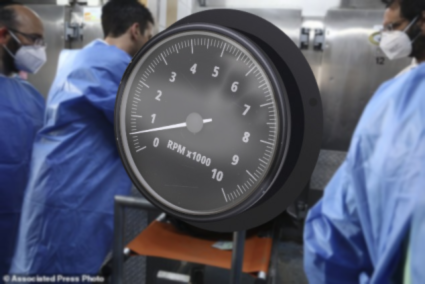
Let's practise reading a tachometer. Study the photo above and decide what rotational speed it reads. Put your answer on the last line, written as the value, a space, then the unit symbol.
500 rpm
